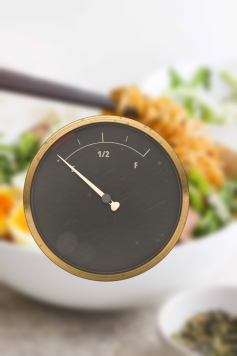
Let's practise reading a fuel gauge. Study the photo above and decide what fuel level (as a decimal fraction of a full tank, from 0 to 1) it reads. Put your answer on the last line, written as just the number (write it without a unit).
0
